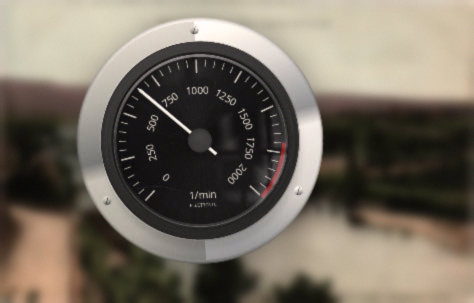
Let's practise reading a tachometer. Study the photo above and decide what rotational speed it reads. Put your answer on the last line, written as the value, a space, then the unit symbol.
650 rpm
